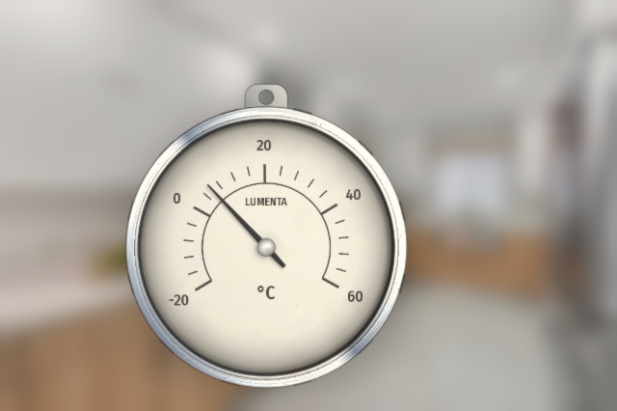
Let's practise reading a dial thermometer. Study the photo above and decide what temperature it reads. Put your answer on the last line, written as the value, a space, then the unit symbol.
6 °C
